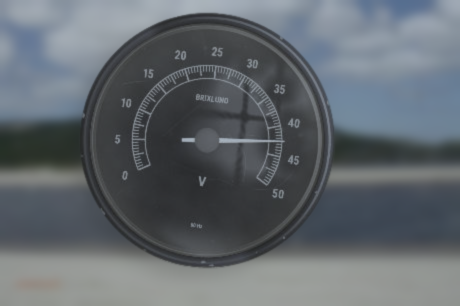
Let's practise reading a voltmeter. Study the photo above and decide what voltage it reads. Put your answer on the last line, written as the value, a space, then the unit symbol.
42.5 V
